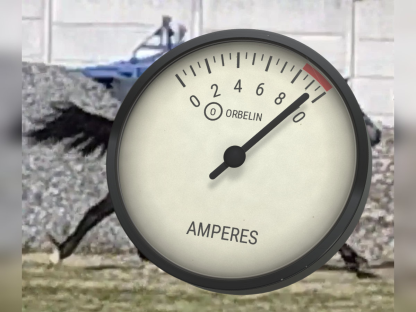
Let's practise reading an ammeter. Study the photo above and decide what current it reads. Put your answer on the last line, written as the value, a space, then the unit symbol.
9.5 A
